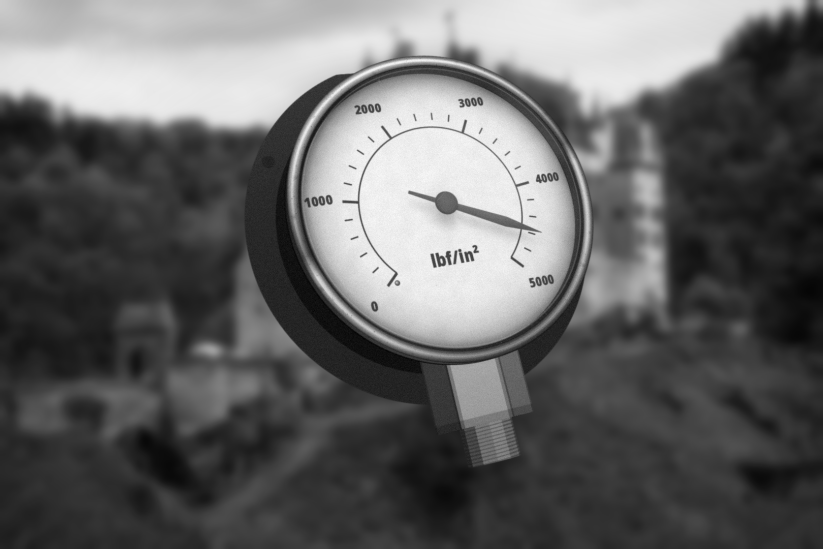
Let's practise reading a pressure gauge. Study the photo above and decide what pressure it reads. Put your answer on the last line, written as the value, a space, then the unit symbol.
4600 psi
